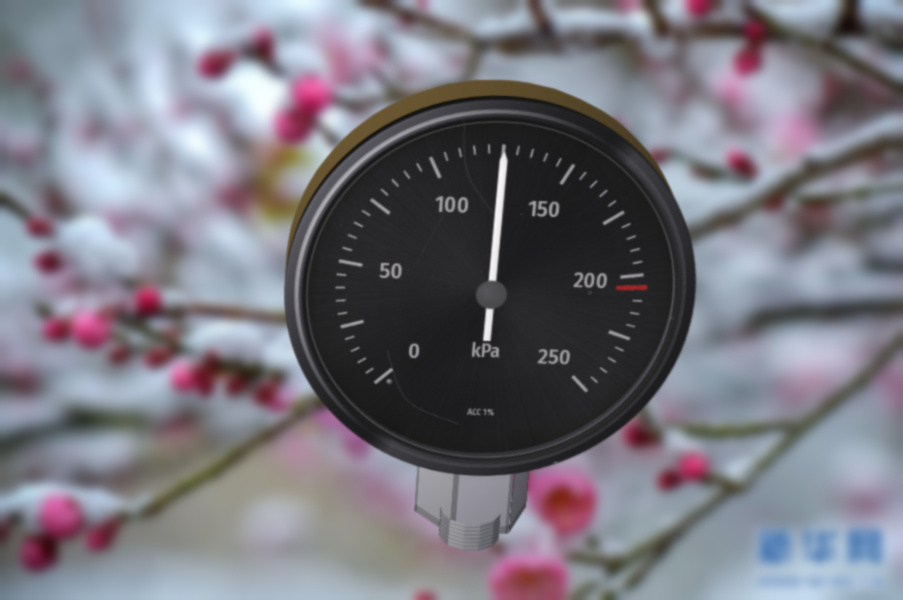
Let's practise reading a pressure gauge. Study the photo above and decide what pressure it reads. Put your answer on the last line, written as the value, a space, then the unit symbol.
125 kPa
